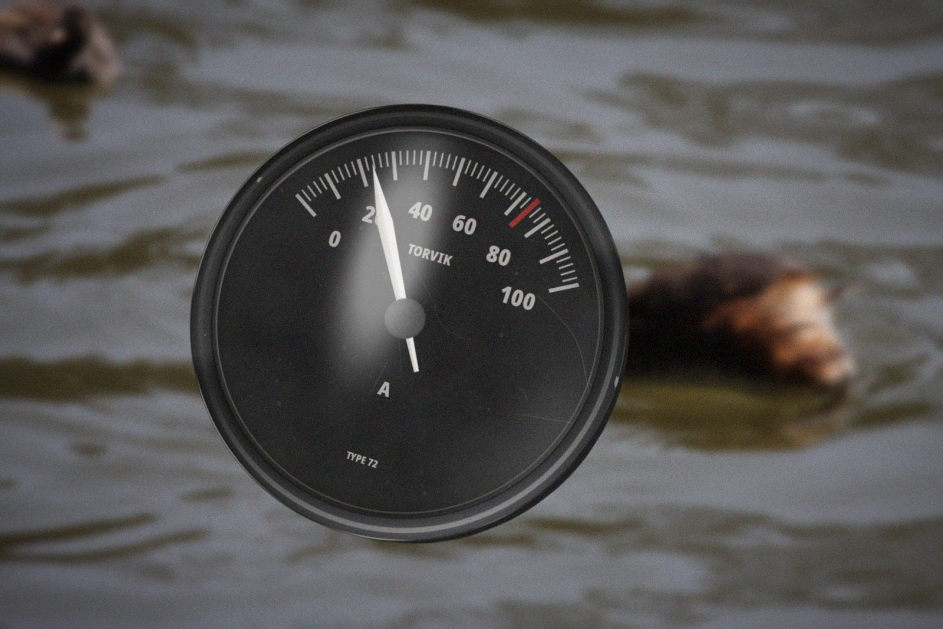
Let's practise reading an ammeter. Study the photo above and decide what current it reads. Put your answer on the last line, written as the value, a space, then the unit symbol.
24 A
